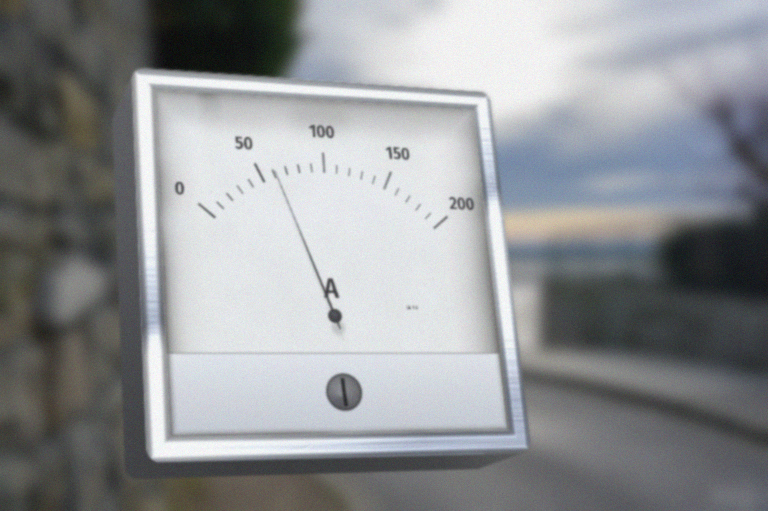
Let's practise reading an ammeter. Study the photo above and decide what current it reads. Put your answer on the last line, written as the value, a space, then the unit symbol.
60 A
